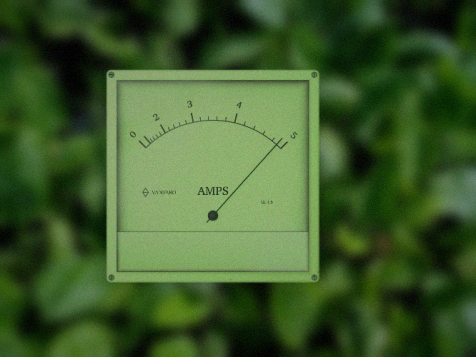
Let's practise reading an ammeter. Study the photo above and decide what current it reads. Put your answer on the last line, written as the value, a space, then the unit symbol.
4.9 A
